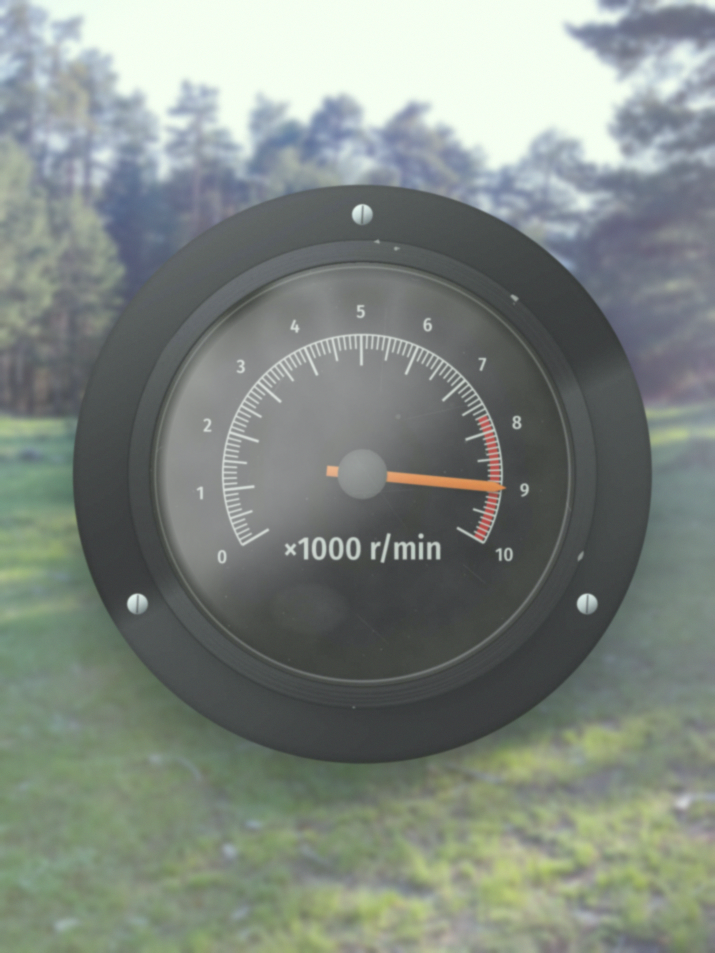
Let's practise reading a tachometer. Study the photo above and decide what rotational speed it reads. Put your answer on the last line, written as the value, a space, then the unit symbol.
9000 rpm
